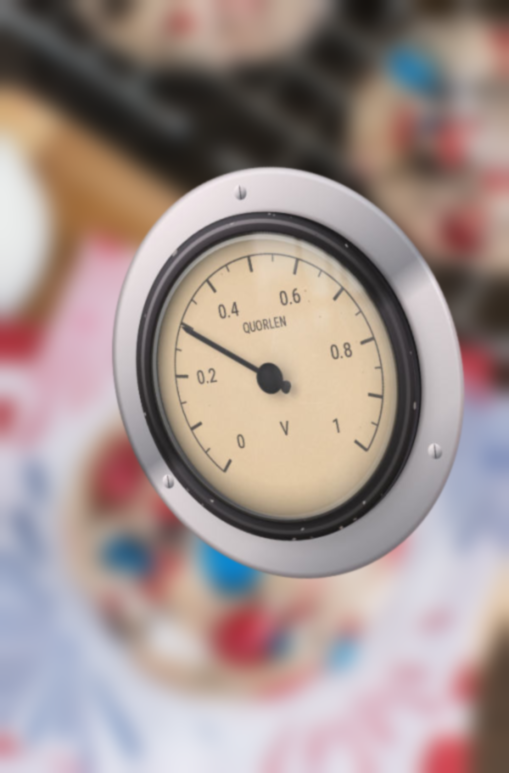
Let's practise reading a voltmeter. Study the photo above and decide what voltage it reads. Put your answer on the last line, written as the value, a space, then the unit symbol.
0.3 V
